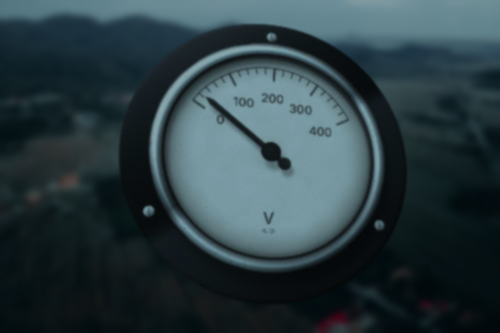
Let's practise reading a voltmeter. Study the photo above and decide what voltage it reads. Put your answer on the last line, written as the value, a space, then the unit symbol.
20 V
